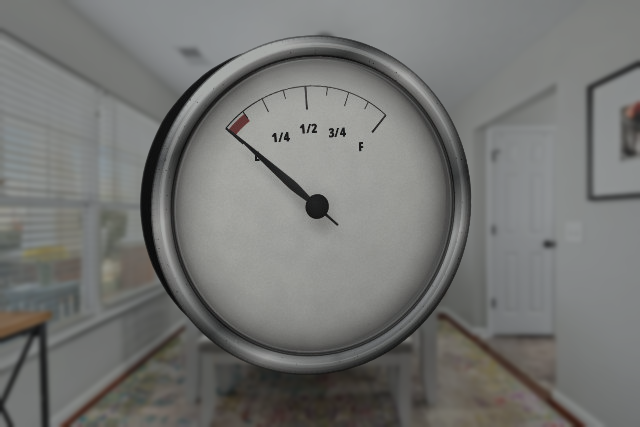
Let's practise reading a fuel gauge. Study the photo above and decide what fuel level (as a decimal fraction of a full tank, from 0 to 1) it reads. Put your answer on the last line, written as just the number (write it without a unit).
0
